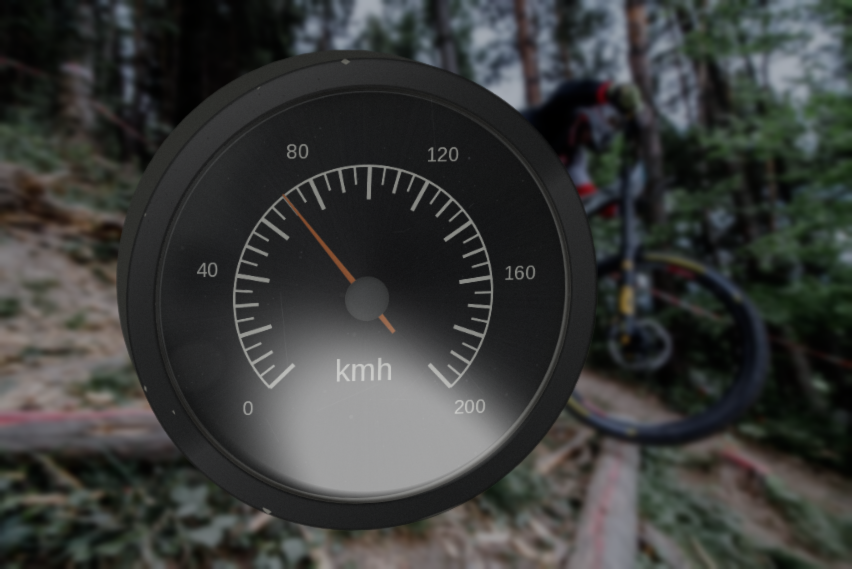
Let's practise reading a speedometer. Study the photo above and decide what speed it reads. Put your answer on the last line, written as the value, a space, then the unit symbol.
70 km/h
